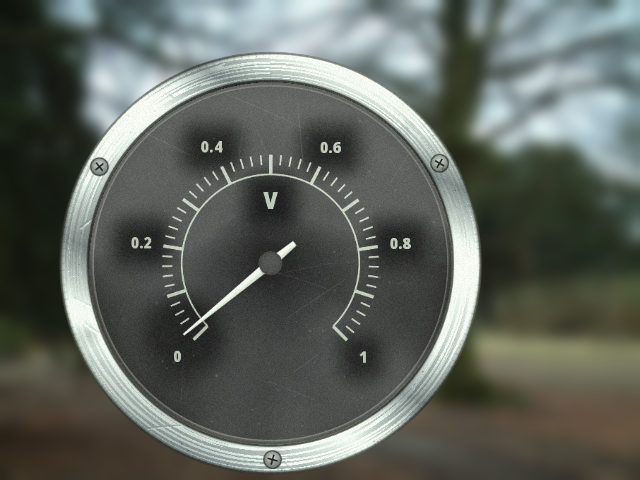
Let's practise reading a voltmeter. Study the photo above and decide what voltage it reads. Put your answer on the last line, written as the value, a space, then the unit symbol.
0.02 V
